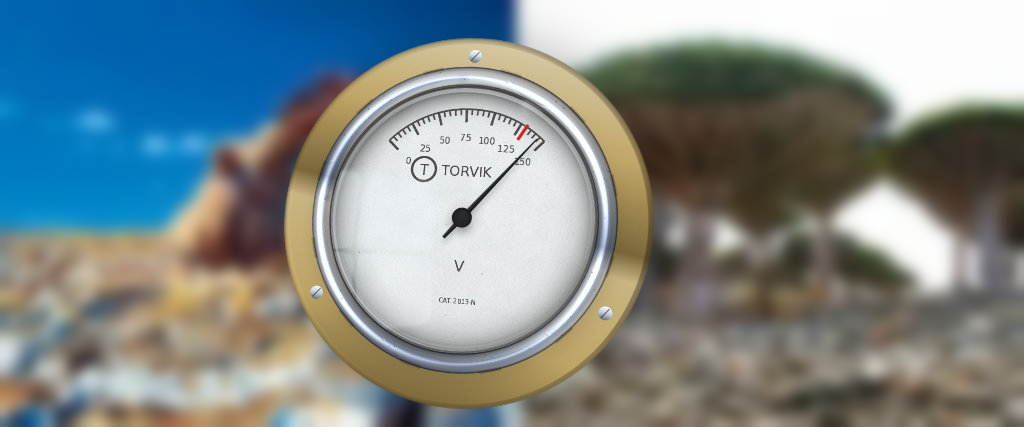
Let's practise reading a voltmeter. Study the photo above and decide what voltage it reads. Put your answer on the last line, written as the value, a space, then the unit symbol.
145 V
